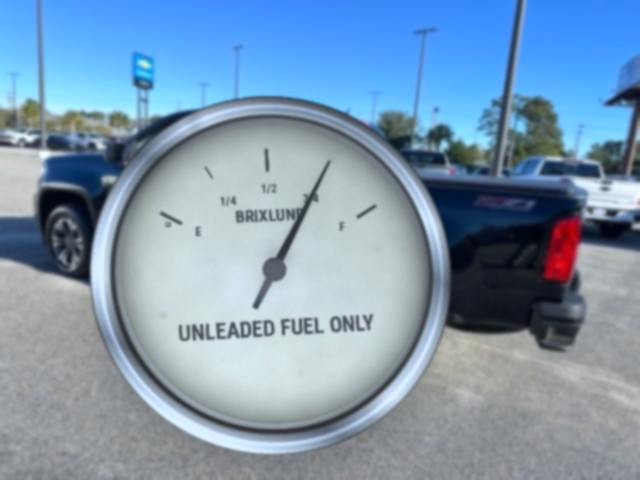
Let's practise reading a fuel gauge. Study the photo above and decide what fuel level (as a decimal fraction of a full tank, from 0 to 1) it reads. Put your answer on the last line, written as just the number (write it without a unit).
0.75
